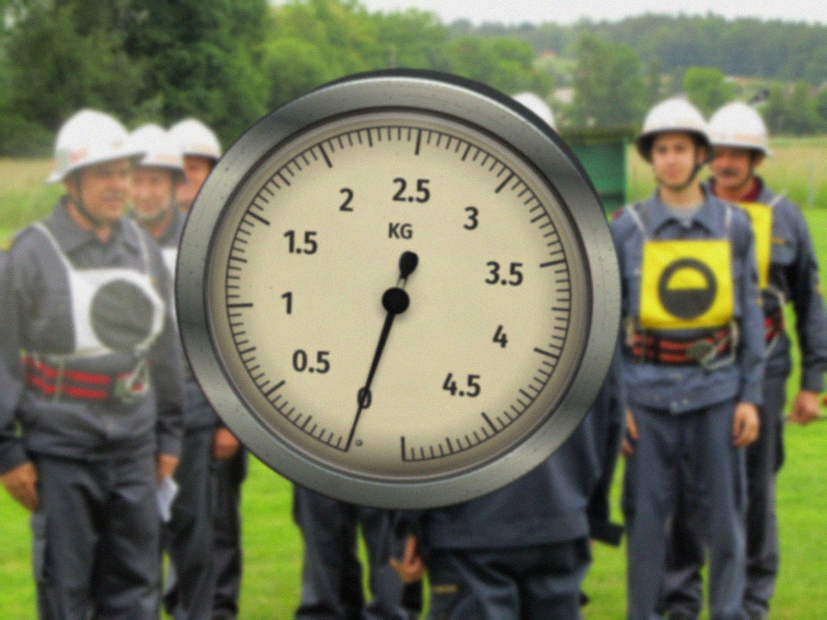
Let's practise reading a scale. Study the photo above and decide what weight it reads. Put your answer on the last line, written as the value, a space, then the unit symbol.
0 kg
